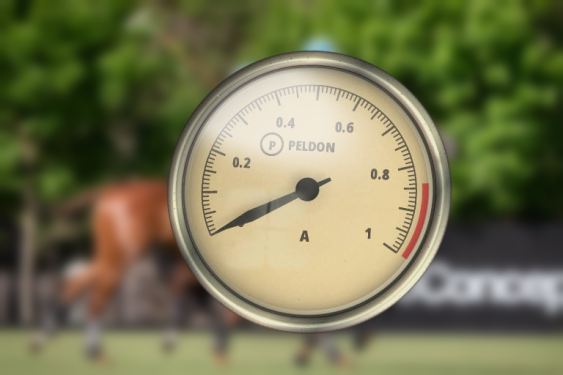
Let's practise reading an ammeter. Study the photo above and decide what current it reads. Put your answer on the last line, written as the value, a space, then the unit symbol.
0 A
